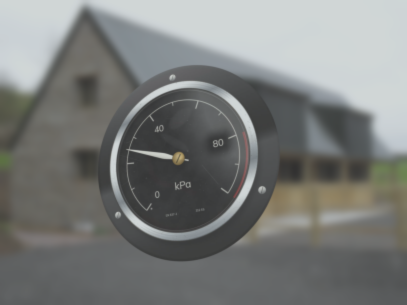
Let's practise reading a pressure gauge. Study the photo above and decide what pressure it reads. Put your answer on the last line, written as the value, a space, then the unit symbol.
25 kPa
